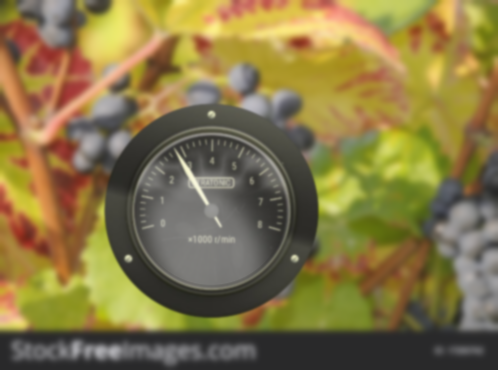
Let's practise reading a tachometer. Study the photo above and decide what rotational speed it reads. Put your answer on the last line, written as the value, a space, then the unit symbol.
2800 rpm
